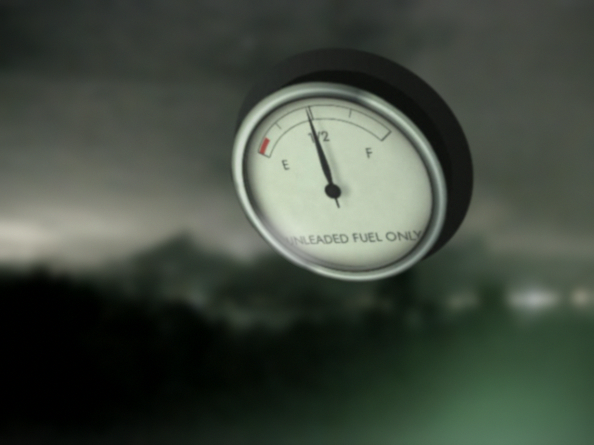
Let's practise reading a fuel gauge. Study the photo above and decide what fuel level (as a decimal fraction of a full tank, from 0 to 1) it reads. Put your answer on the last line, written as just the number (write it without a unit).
0.5
